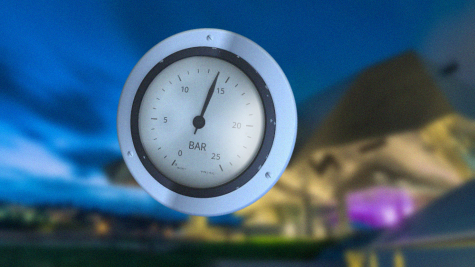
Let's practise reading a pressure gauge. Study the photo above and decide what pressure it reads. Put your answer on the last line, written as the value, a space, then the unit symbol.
14 bar
